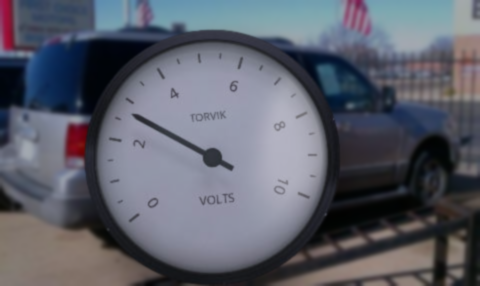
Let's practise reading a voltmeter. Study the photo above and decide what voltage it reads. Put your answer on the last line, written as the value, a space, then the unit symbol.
2.75 V
